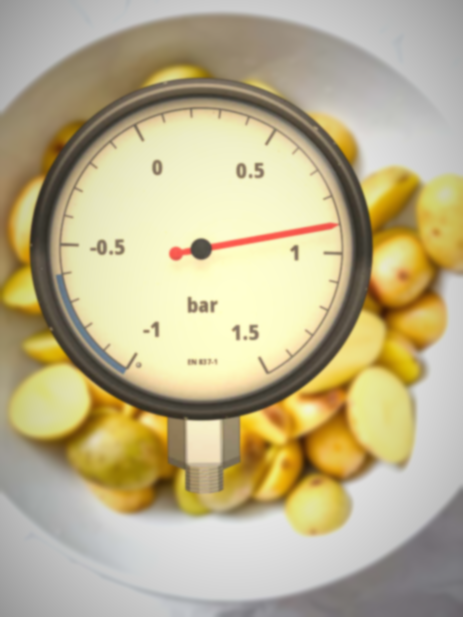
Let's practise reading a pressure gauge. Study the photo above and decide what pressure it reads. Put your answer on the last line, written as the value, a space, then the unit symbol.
0.9 bar
